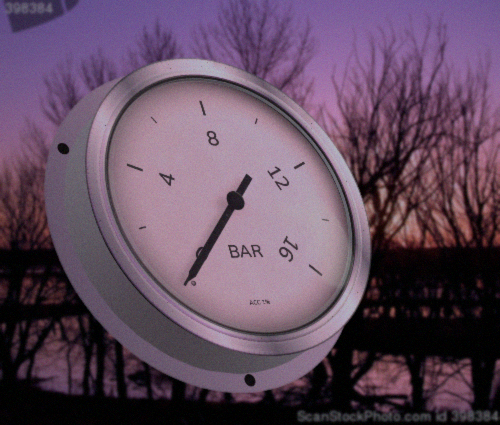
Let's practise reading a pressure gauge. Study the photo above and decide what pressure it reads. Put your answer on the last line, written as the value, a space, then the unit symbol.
0 bar
